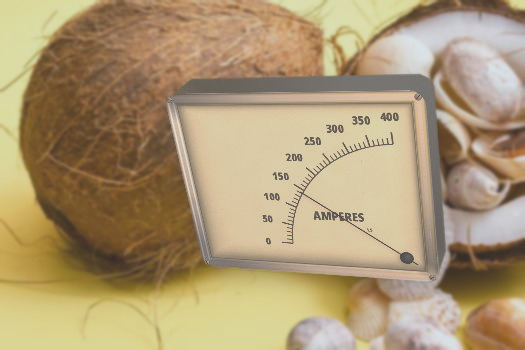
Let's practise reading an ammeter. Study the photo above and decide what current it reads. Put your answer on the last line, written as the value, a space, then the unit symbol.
150 A
